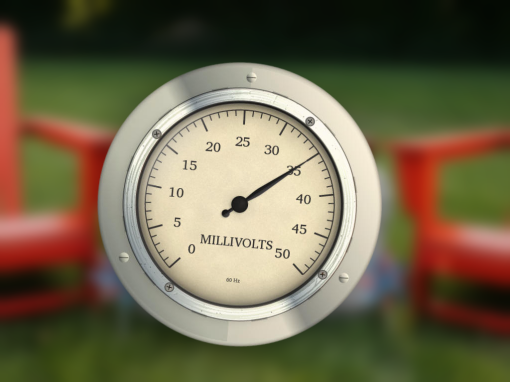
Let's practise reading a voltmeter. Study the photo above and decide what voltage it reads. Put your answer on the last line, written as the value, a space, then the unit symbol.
35 mV
